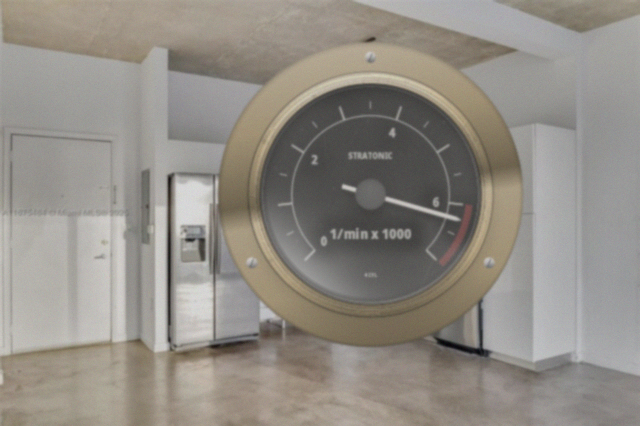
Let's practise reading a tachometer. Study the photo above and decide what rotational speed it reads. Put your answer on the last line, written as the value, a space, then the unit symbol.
6250 rpm
